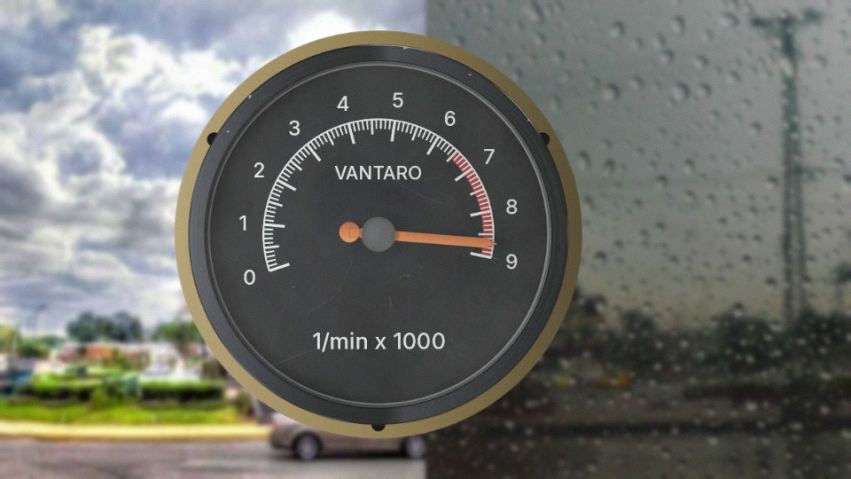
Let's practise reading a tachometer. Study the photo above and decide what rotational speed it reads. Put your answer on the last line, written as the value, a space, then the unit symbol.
8700 rpm
